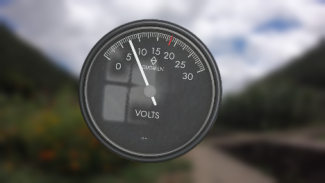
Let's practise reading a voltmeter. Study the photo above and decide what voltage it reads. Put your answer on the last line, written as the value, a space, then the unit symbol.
7.5 V
